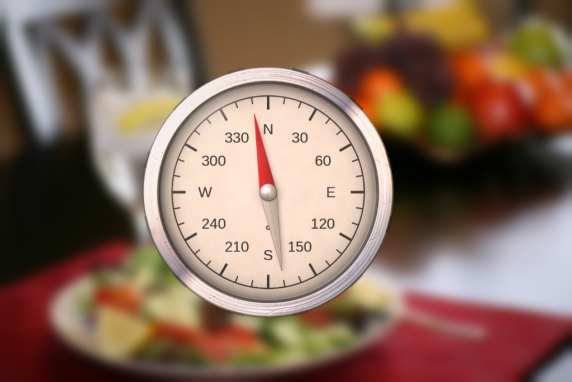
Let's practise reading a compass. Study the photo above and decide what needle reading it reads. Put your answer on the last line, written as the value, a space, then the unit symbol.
350 °
